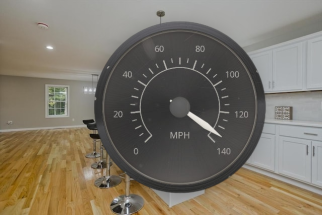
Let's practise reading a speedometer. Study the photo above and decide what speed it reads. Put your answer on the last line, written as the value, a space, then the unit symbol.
135 mph
